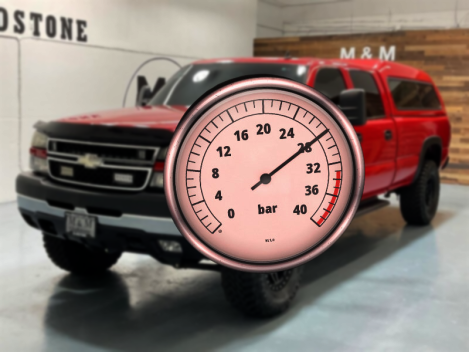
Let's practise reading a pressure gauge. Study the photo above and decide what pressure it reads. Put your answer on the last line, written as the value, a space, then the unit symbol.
28 bar
